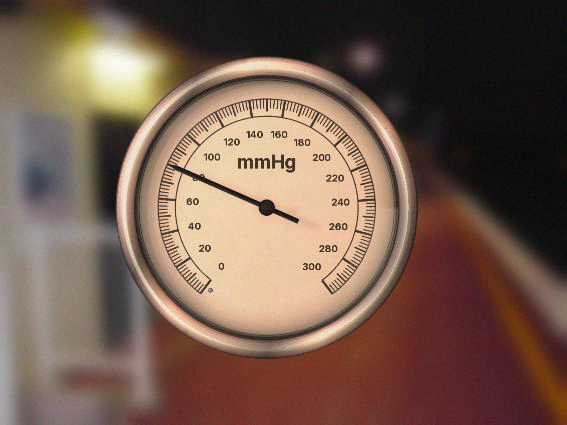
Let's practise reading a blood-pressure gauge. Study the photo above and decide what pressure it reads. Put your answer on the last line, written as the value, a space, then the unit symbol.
80 mmHg
